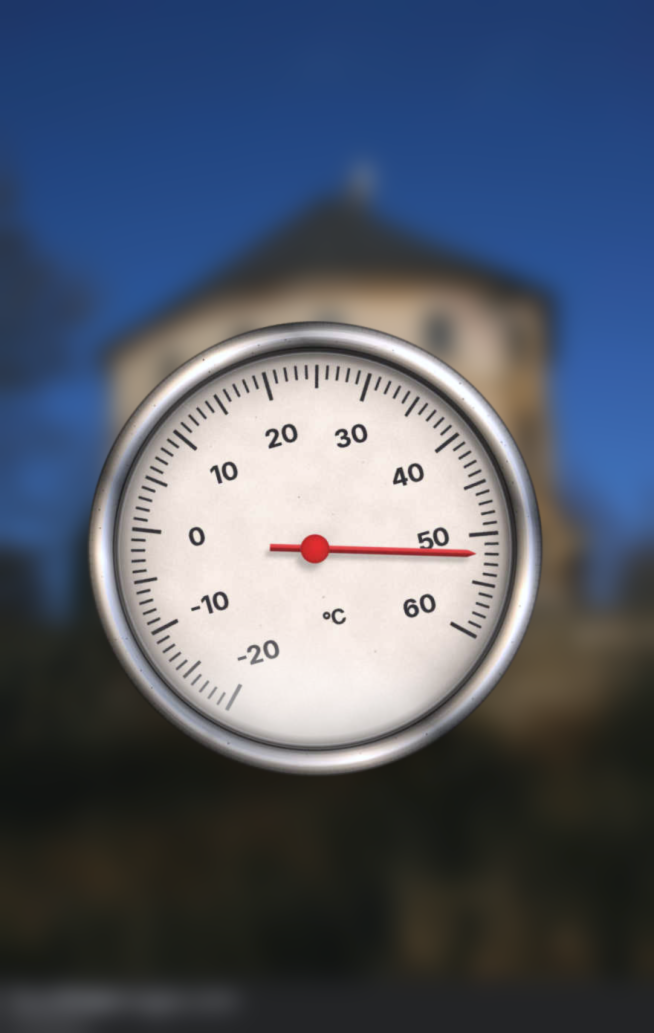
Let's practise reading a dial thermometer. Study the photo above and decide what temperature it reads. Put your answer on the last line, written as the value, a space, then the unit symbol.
52 °C
